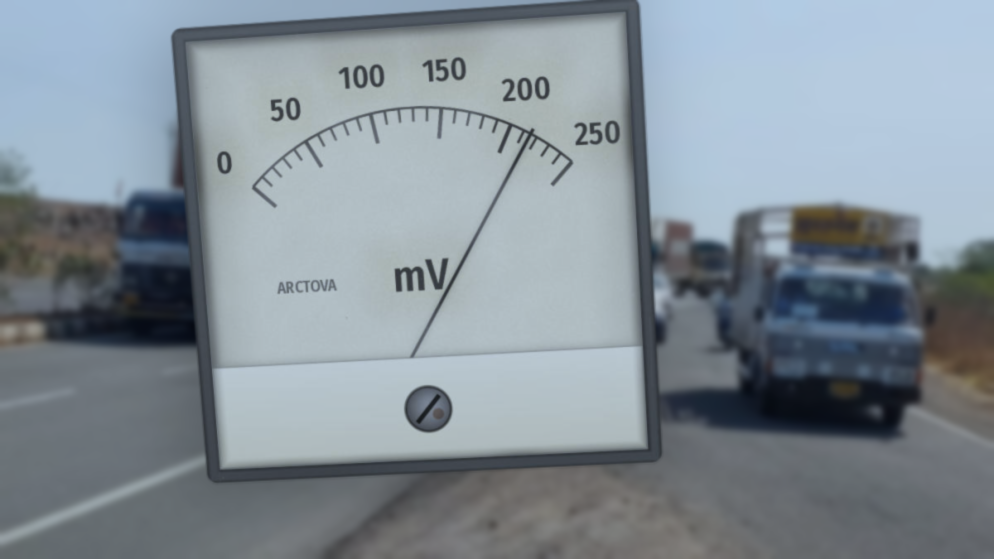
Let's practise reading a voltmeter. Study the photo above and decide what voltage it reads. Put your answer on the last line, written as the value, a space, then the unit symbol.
215 mV
